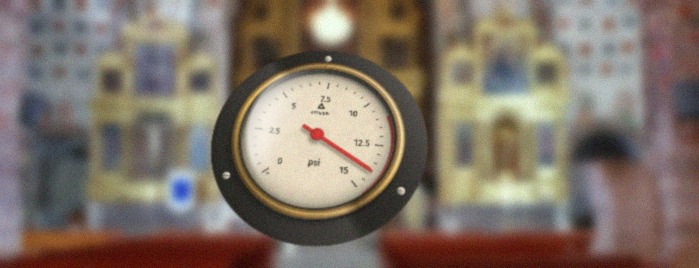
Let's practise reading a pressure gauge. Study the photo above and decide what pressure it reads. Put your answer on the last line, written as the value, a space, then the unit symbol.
14 psi
